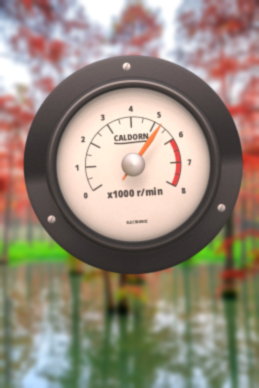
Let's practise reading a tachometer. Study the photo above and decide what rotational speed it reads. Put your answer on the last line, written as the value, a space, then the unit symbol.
5250 rpm
